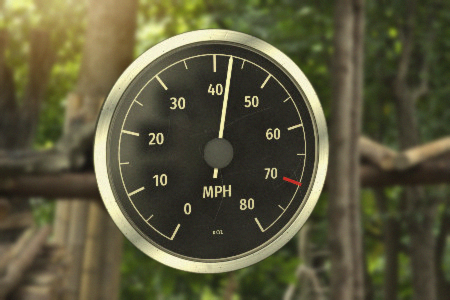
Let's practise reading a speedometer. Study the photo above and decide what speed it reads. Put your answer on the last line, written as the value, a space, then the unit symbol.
42.5 mph
